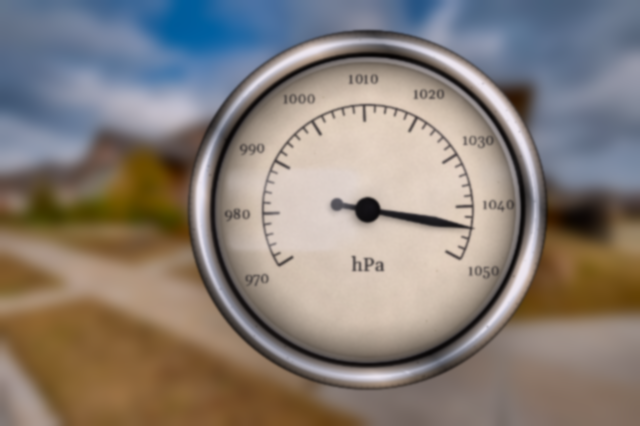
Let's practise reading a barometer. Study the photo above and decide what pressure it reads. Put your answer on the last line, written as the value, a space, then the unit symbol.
1044 hPa
